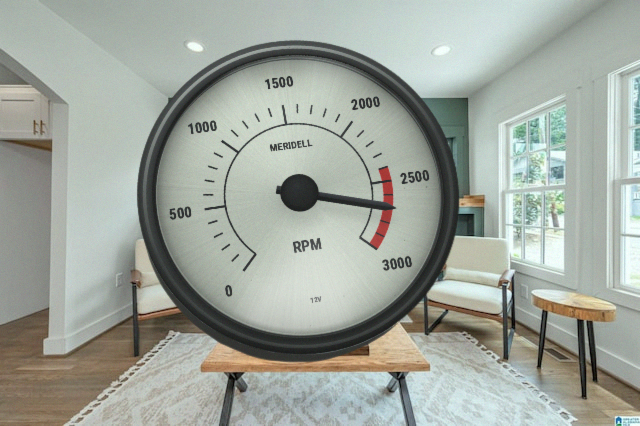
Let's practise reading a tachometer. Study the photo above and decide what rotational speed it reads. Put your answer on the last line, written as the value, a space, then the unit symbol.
2700 rpm
